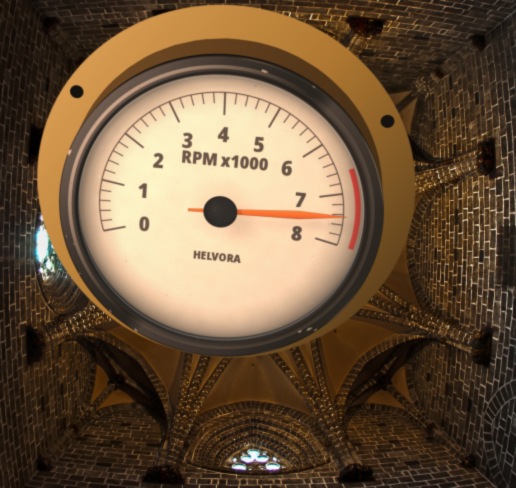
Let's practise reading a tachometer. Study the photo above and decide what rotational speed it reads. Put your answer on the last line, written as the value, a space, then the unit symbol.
7400 rpm
